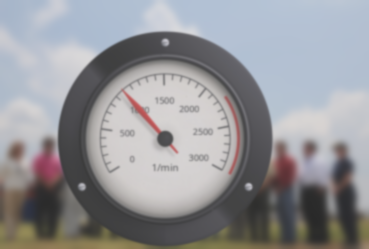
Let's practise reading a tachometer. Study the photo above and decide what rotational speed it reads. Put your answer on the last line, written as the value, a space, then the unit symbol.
1000 rpm
